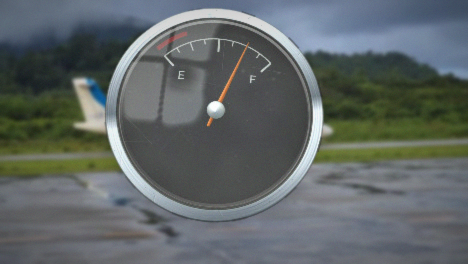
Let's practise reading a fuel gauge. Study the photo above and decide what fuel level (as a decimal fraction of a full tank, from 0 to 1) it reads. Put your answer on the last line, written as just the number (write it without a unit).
0.75
